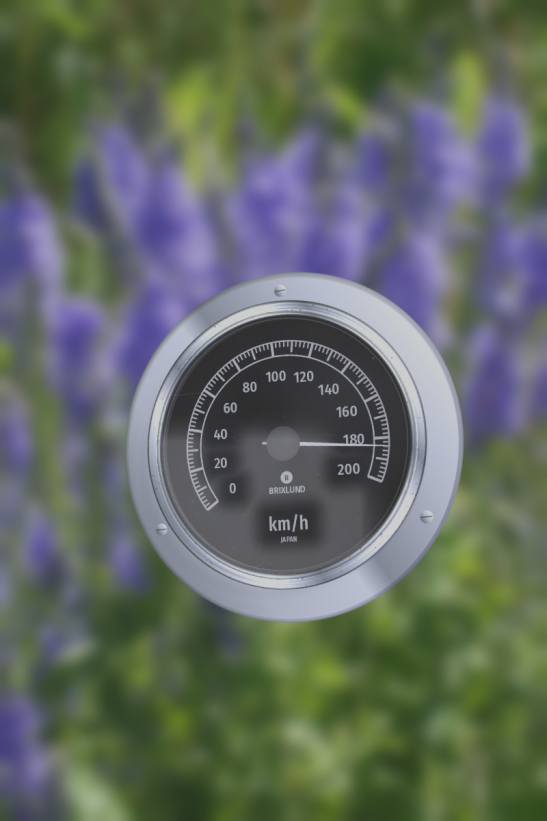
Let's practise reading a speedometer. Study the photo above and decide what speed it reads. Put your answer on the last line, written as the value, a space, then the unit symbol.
184 km/h
